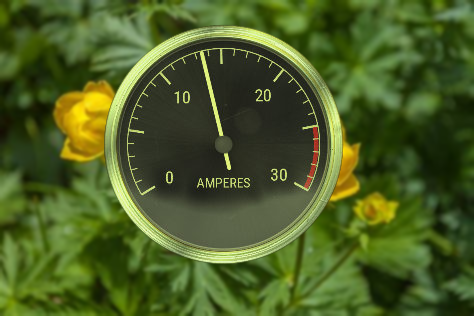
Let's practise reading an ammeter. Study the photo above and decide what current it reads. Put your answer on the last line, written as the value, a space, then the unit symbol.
13.5 A
